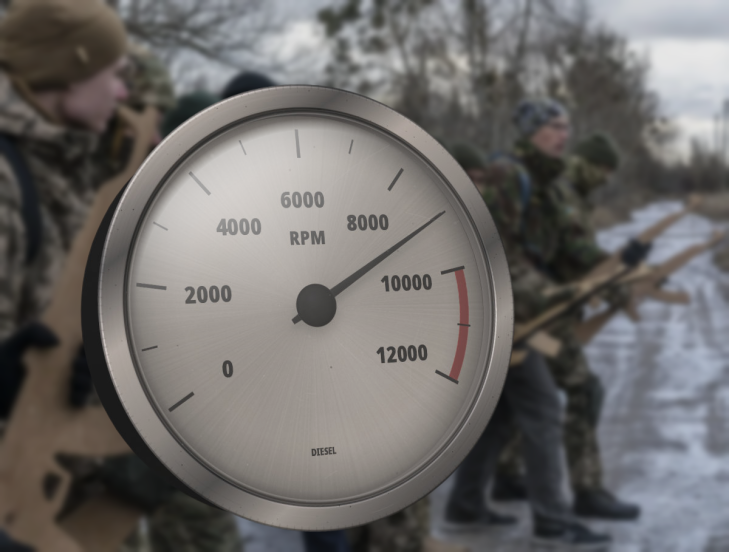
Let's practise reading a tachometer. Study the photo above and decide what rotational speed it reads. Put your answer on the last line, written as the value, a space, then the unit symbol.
9000 rpm
